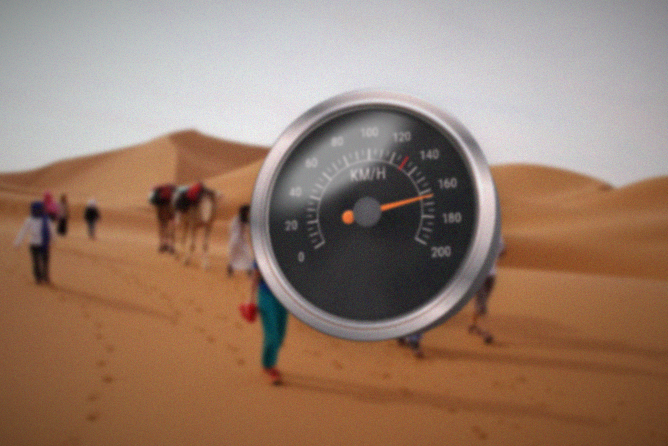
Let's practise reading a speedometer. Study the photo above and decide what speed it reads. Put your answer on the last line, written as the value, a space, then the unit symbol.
165 km/h
